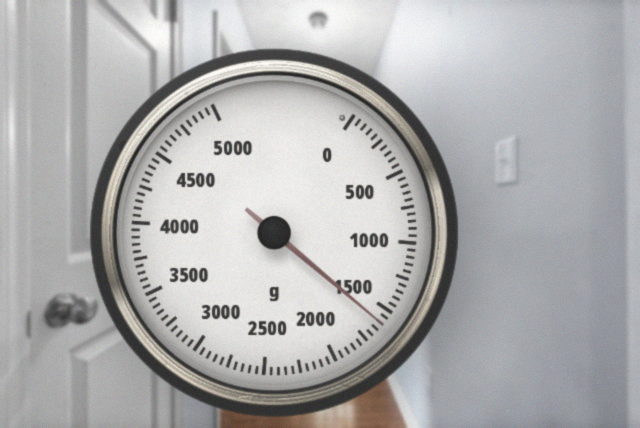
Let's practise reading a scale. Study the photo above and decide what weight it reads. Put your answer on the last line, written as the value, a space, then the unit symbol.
1600 g
